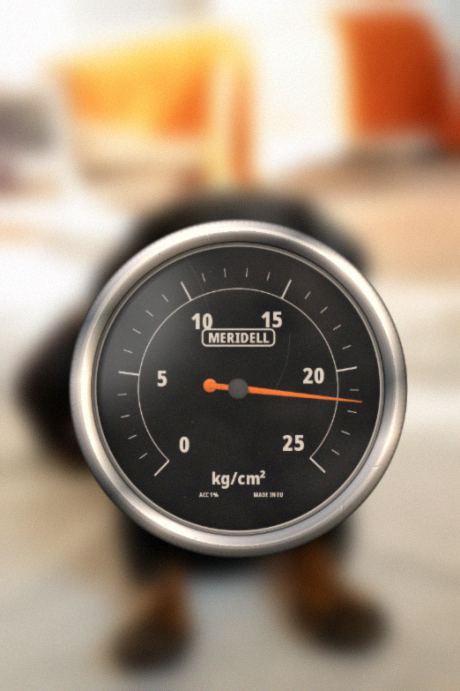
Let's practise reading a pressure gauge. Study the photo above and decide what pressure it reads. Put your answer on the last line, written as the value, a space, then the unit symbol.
21.5 kg/cm²
